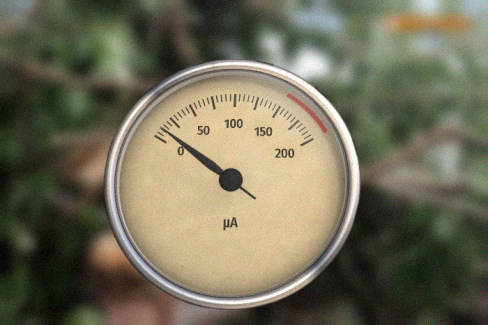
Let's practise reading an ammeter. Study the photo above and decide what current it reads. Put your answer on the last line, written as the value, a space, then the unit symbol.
10 µA
